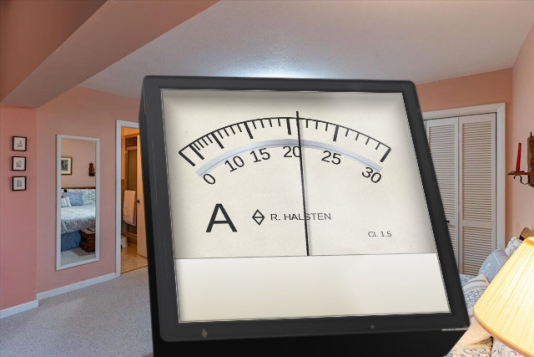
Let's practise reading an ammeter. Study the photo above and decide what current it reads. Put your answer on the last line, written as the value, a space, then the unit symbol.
21 A
